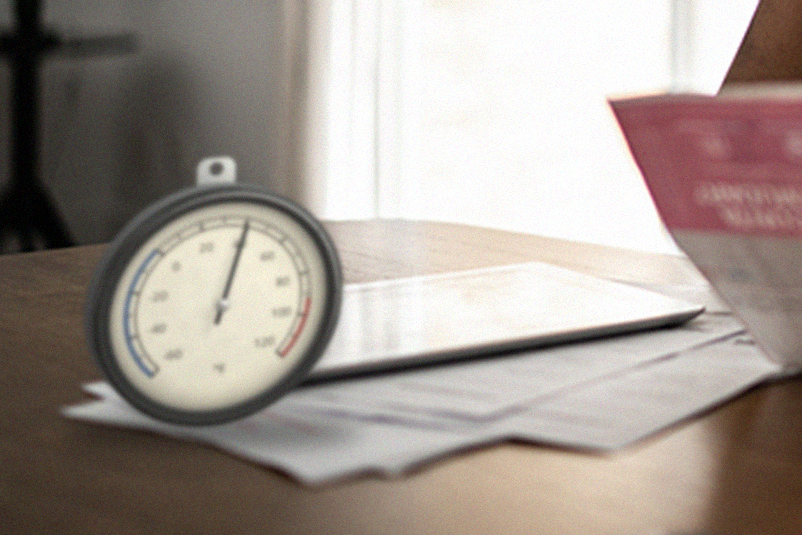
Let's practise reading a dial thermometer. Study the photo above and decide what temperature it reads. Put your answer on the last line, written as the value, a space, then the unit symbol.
40 °F
